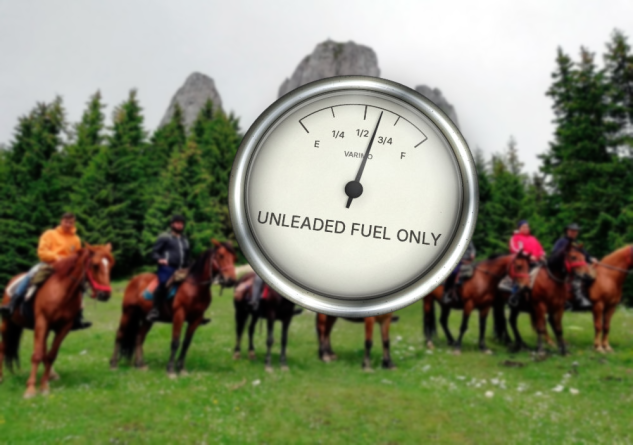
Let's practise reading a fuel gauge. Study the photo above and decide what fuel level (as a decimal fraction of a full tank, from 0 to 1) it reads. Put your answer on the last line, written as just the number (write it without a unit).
0.625
